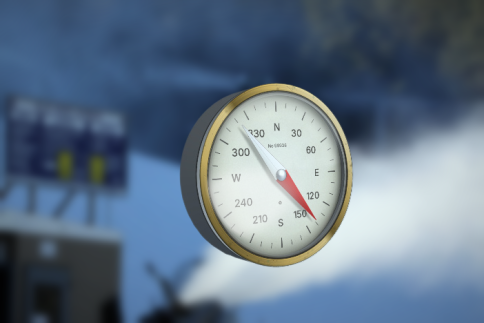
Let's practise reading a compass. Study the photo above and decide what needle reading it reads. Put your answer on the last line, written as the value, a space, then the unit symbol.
140 °
